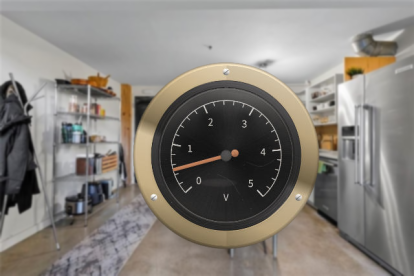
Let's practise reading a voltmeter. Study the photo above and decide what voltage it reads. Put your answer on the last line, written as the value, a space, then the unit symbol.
0.5 V
